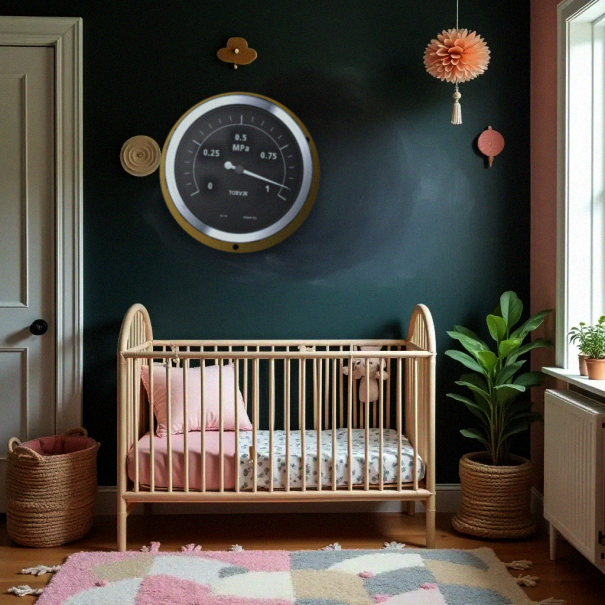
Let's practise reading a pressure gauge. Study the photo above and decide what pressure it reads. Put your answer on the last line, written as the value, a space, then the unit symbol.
0.95 MPa
